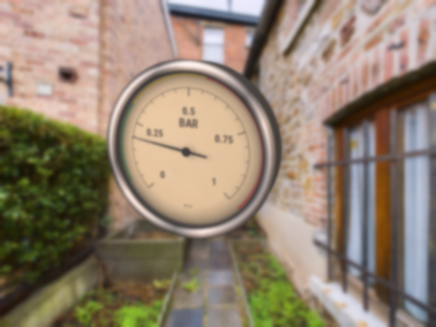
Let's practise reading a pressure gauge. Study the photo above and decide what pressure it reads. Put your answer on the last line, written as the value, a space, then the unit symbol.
0.2 bar
